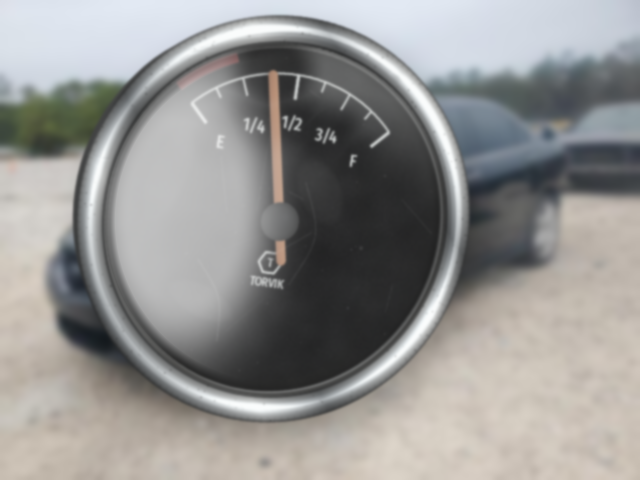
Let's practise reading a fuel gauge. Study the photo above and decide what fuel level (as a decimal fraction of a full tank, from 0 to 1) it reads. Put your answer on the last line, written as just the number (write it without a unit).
0.375
